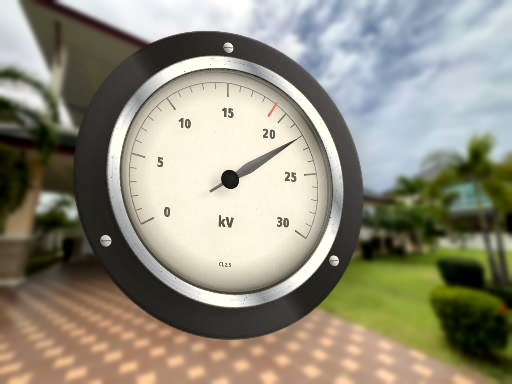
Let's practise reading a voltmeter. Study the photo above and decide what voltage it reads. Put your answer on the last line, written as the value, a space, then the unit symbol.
22 kV
